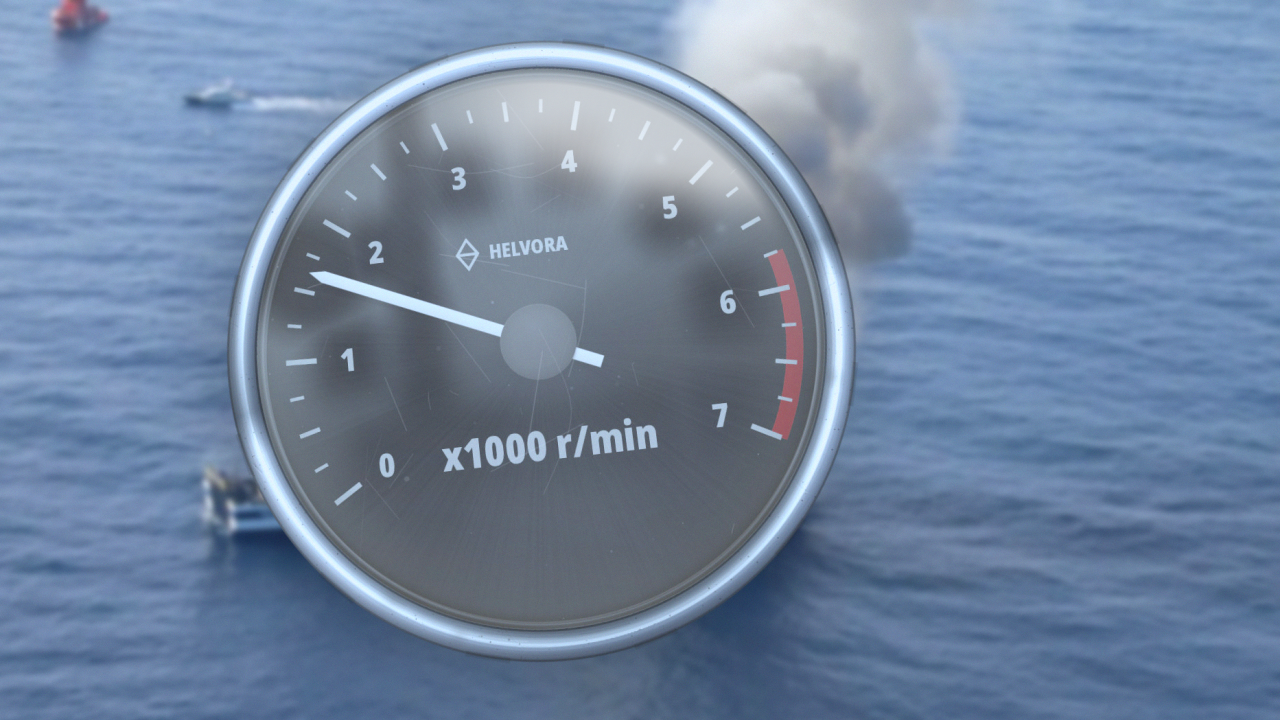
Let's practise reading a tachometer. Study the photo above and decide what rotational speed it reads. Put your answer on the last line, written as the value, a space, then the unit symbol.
1625 rpm
